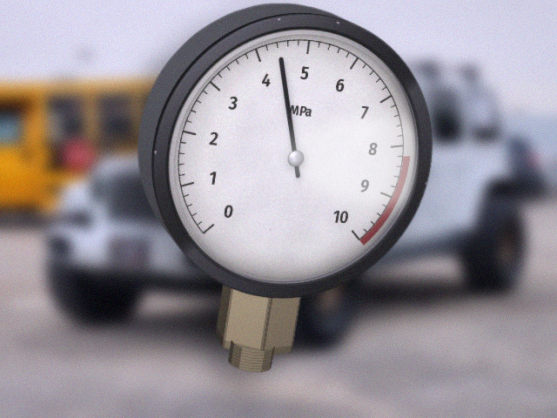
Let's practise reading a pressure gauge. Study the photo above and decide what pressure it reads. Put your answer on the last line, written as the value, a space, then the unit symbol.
4.4 MPa
